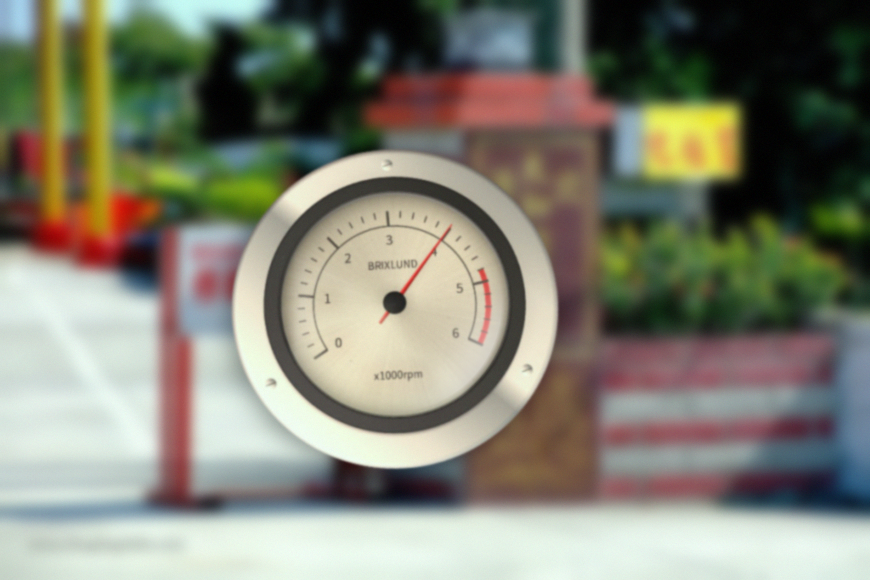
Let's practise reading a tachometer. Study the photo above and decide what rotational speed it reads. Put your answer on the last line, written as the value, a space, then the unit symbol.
4000 rpm
